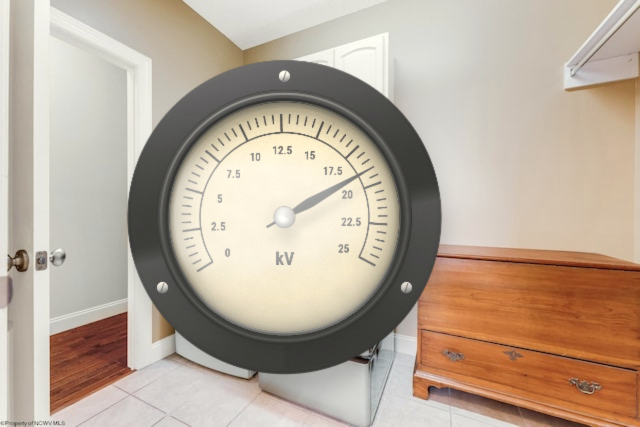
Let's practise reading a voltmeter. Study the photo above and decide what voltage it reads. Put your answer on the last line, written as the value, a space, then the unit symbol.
19 kV
